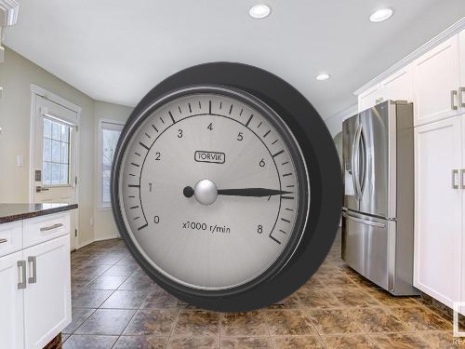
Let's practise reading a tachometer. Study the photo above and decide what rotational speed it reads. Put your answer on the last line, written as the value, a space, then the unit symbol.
6875 rpm
